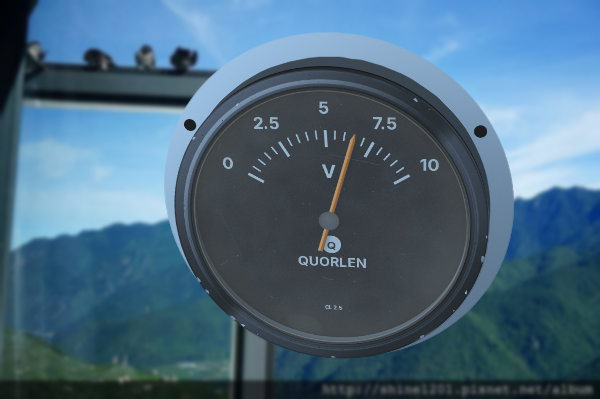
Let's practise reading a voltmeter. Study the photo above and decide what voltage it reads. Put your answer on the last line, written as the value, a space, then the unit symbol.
6.5 V
